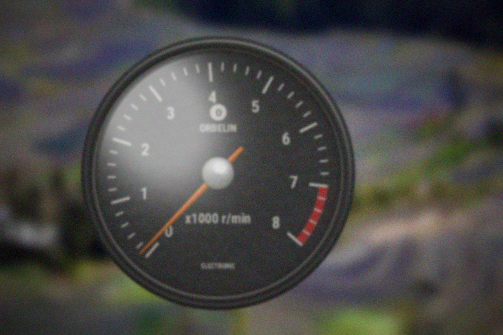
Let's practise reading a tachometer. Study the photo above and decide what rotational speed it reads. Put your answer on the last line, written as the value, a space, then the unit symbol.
100 rpm
